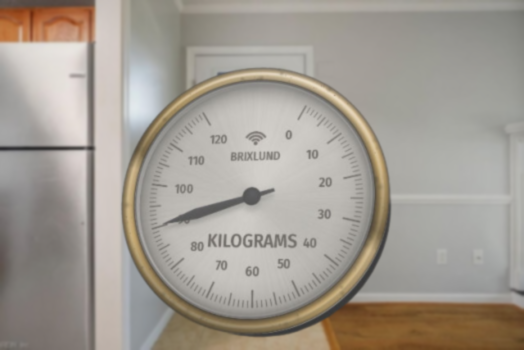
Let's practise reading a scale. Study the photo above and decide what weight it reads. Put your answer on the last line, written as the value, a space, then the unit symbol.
90 kg
